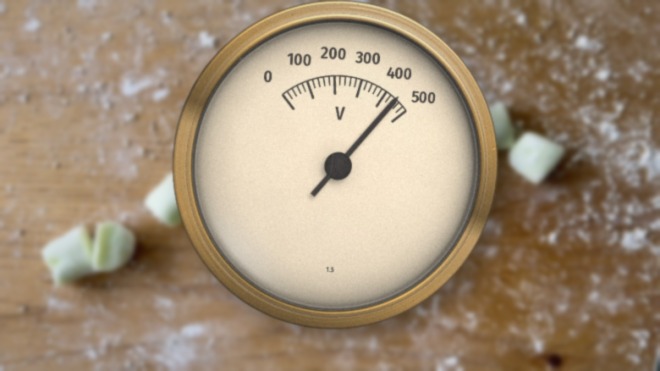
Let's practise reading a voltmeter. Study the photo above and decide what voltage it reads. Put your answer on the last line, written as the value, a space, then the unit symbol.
440 V
